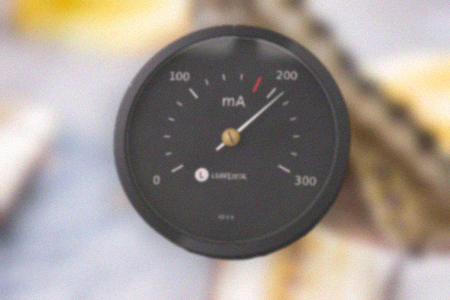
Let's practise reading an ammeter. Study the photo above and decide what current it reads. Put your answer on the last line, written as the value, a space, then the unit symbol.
210 mA
